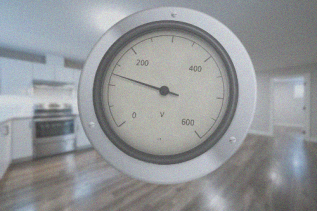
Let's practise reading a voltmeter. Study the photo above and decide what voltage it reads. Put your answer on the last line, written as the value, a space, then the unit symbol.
125 V
